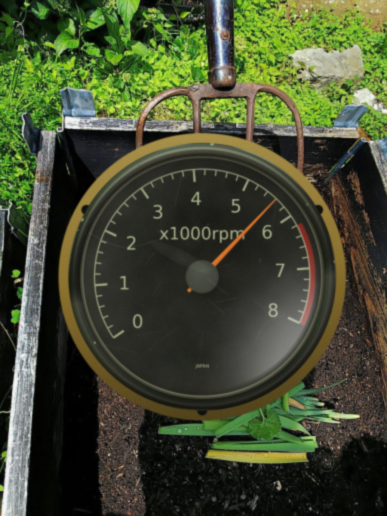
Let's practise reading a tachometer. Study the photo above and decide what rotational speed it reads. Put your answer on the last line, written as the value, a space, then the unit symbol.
5600 rpm
